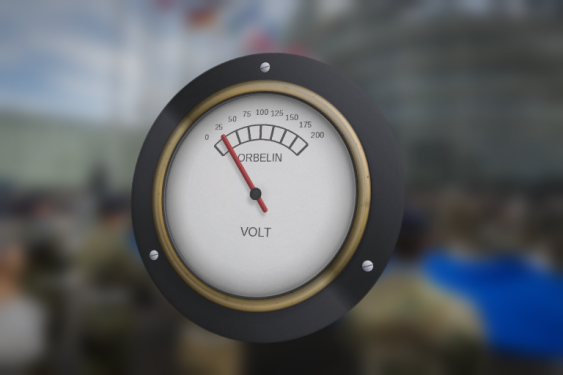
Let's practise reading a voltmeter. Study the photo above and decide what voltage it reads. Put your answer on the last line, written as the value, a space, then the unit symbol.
25 V
